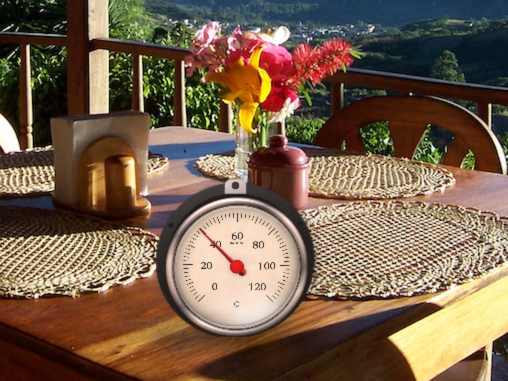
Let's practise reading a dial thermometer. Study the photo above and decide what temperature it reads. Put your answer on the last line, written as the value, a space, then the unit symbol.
40 °C
